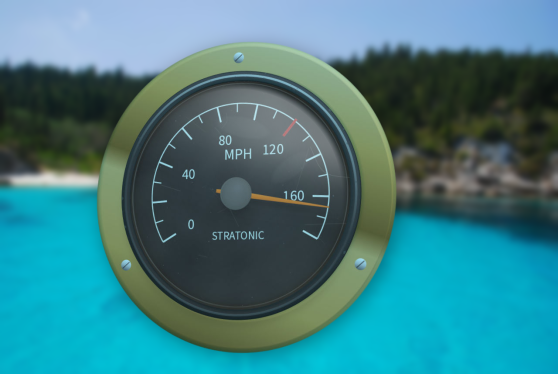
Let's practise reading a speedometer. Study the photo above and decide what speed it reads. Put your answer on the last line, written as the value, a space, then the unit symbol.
165 mph
